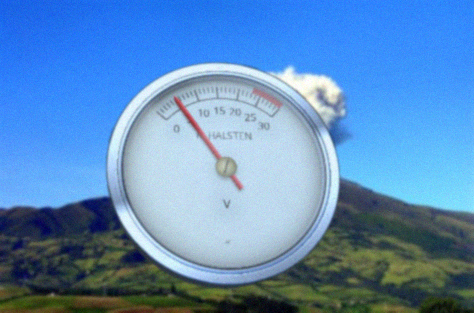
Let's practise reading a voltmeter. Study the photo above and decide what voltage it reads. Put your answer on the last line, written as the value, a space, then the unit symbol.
5 V
